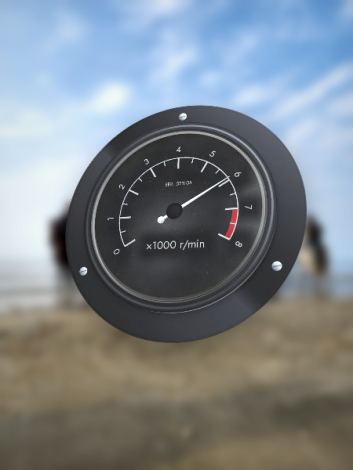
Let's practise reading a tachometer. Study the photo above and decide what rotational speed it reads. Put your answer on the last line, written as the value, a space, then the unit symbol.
6000 rpm
